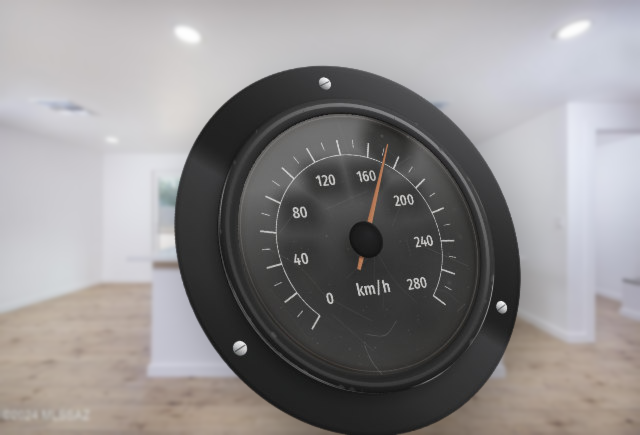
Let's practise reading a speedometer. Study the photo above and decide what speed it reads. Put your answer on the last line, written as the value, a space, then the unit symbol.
170 km/h
